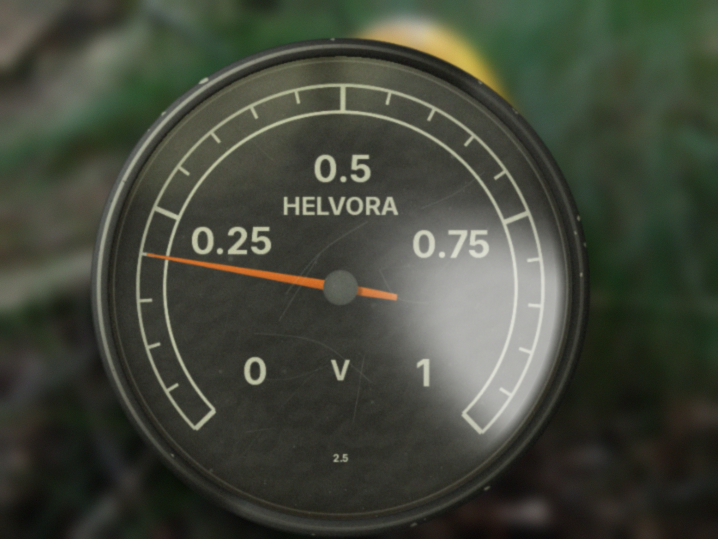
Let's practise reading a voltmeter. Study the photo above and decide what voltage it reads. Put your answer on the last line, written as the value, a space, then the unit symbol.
0.2 V
